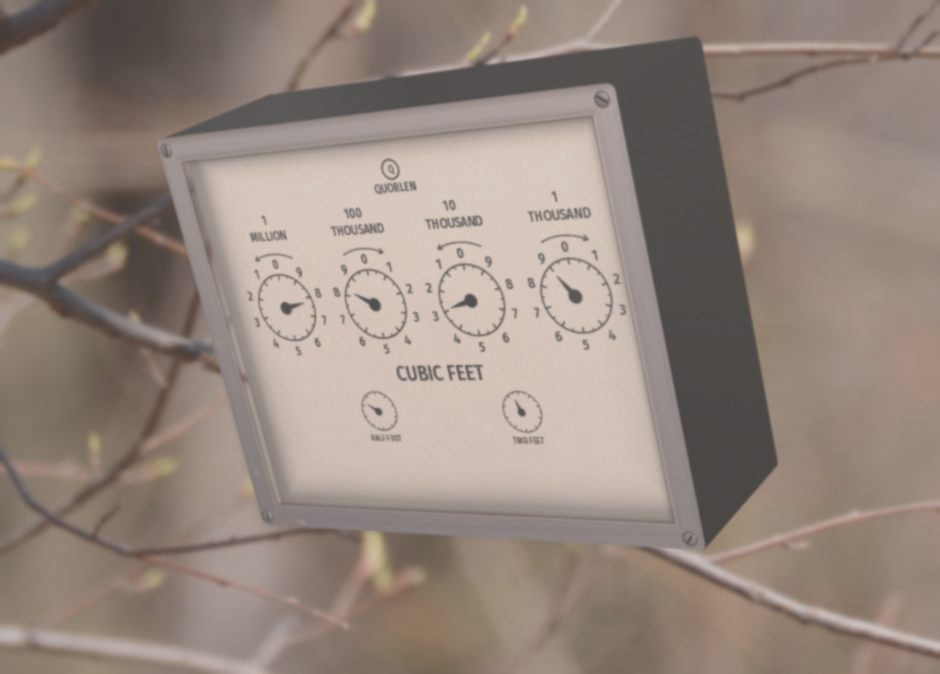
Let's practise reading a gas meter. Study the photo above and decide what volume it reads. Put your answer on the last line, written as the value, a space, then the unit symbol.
782900 ft³
